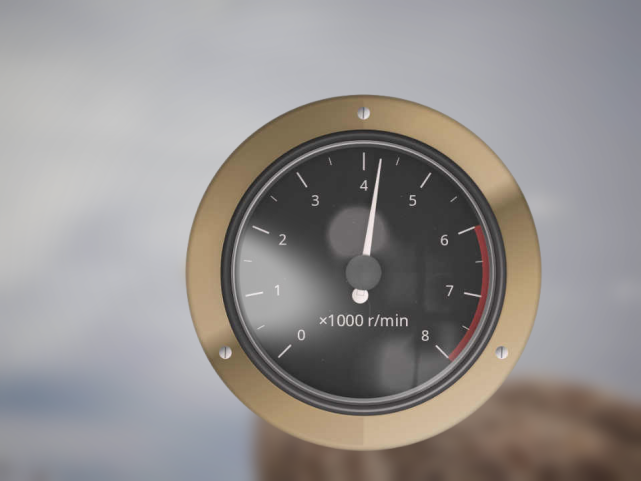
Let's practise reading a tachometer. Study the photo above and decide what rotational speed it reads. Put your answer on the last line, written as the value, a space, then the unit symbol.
4250 rpm
